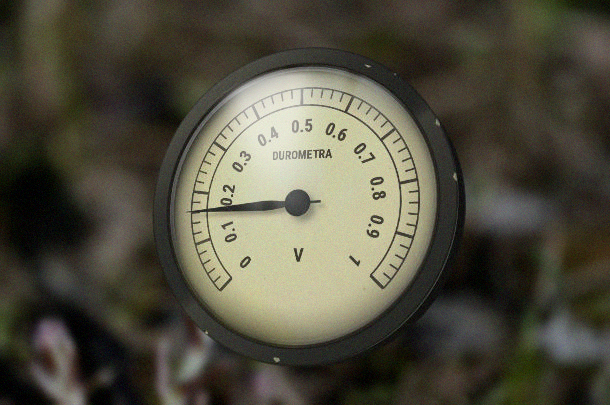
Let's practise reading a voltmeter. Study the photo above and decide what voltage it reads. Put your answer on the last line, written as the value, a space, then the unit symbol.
0.16 V
